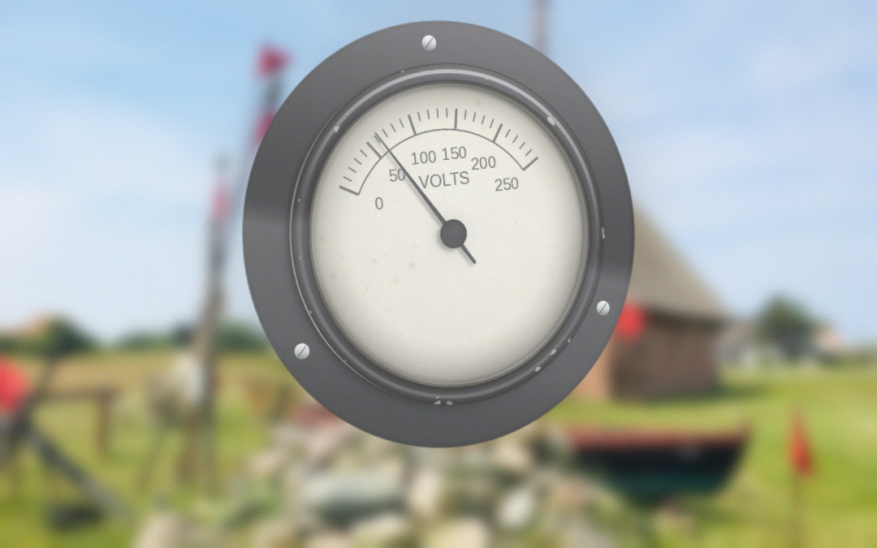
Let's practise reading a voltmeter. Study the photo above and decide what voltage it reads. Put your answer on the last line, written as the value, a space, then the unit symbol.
60 V
